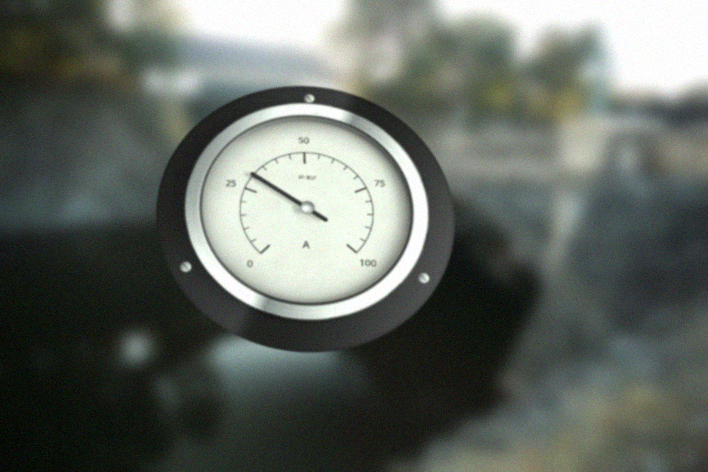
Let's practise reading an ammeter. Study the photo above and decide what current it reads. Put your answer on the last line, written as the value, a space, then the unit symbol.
30 A
